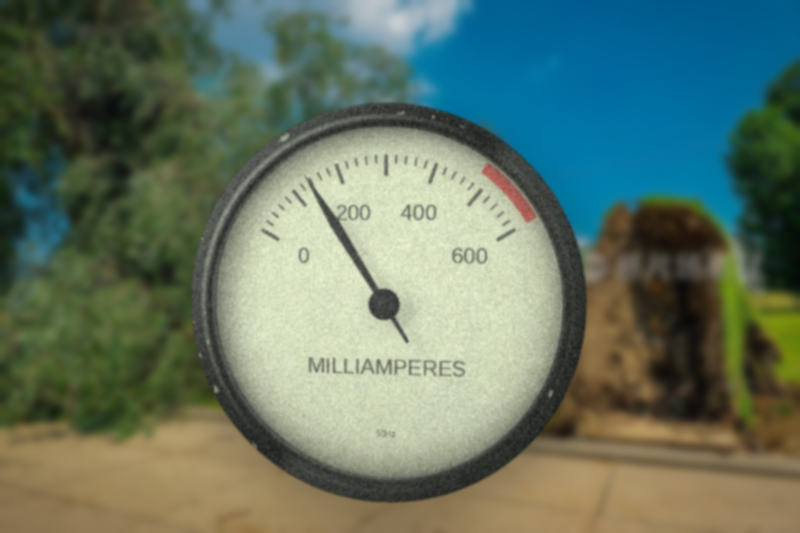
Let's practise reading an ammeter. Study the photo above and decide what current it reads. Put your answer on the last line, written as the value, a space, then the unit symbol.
140 mA
